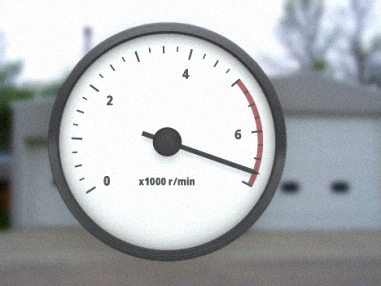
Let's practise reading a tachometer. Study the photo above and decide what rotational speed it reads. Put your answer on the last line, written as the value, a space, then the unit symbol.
6750 rpm
